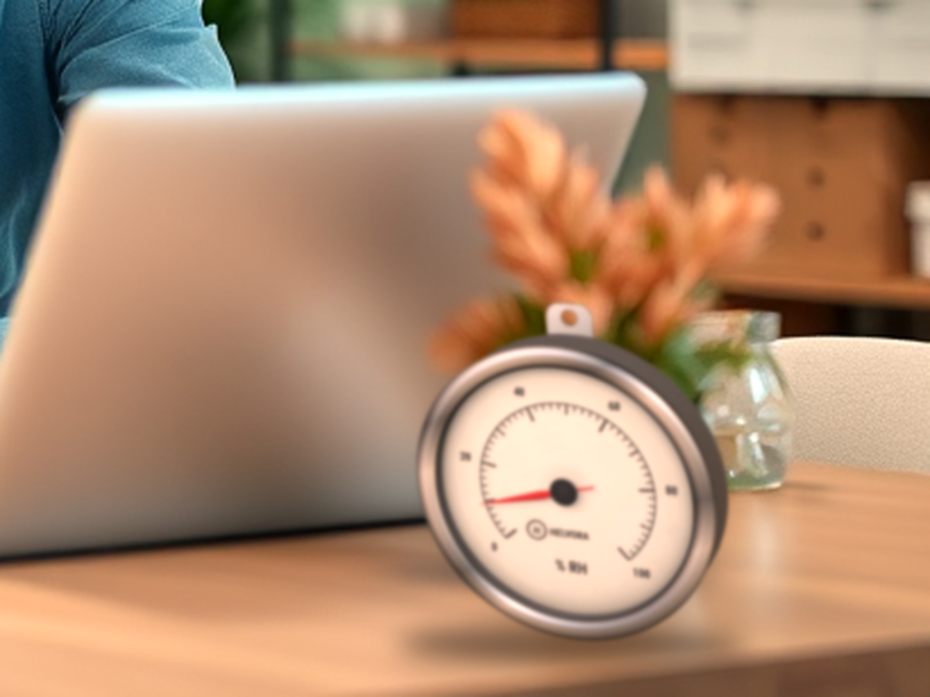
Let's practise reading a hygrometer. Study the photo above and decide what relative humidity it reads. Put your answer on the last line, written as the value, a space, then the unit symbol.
10 %
